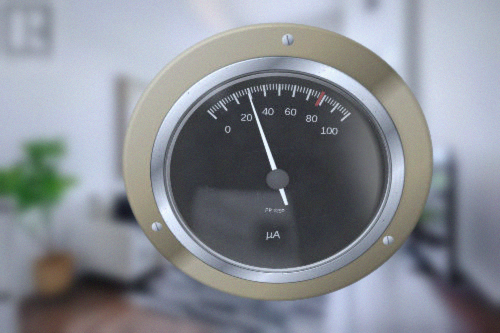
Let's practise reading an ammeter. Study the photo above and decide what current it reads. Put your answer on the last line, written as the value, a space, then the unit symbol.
30 µA
